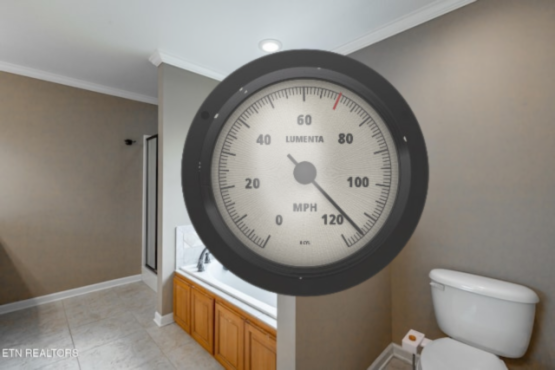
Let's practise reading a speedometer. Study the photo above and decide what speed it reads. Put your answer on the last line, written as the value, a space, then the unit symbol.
115 mph
